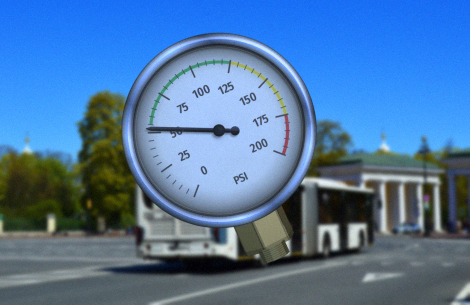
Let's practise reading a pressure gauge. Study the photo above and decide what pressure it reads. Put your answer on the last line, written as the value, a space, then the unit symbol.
52.5 psi
